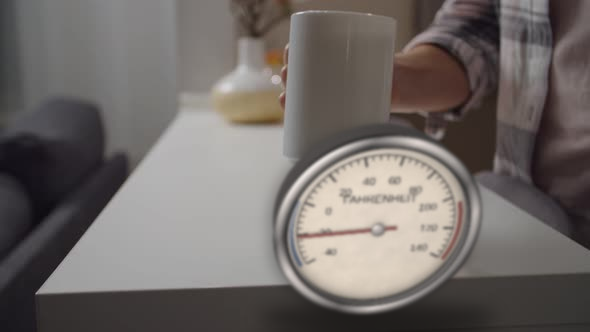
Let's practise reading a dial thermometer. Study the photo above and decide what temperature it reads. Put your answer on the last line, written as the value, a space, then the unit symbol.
-20 °F
